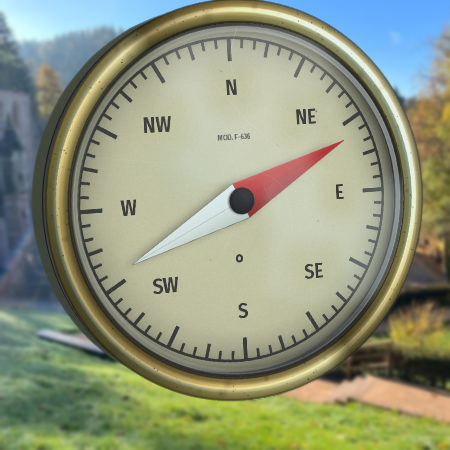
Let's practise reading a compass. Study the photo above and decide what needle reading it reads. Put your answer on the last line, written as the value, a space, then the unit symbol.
65 °
